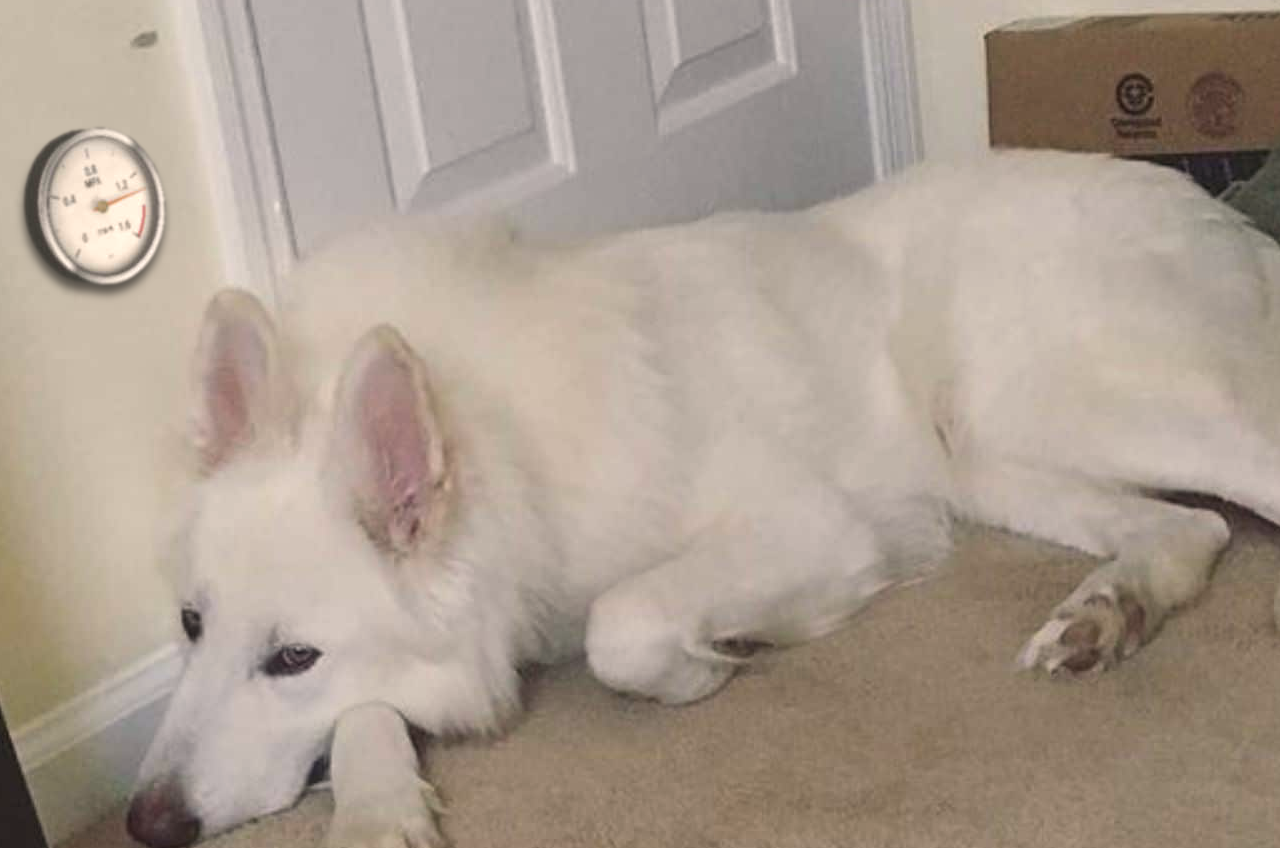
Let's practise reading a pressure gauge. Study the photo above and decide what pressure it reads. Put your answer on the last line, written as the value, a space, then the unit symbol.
1.3 MPa
